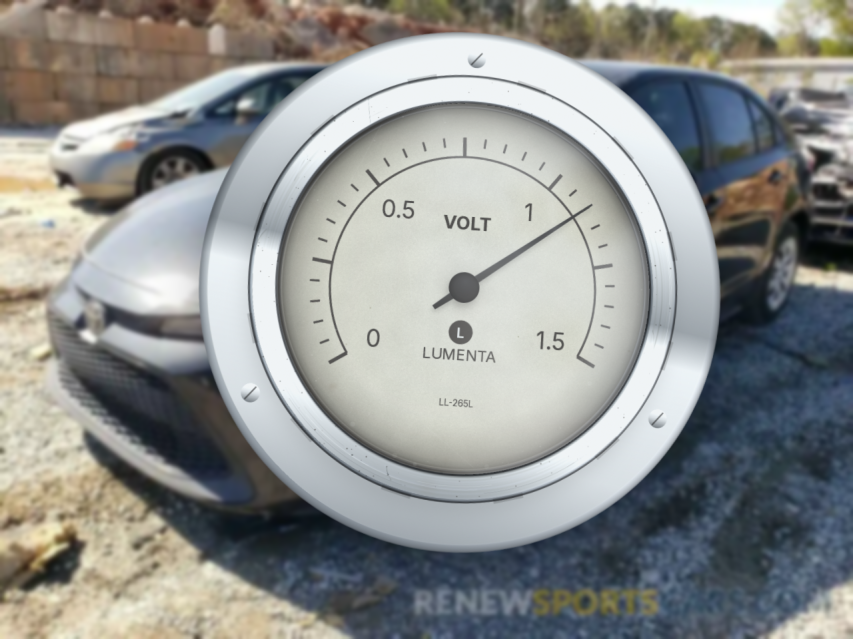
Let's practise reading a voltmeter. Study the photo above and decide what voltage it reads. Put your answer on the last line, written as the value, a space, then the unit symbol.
1.1 V
